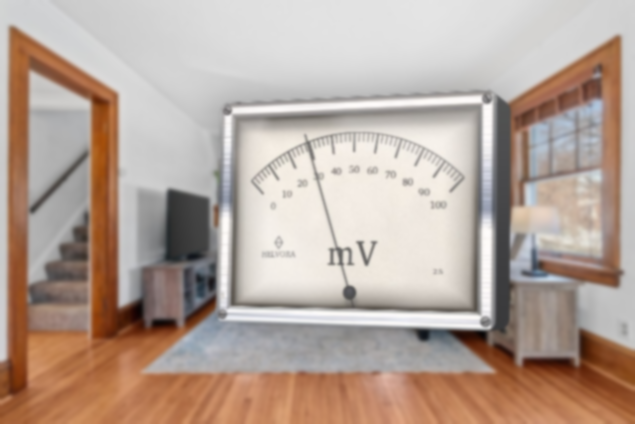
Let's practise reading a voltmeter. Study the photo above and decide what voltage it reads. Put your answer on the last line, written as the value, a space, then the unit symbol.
30 mV
